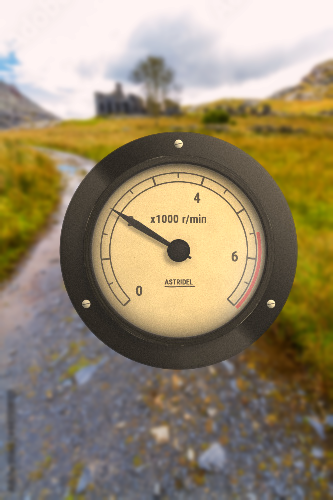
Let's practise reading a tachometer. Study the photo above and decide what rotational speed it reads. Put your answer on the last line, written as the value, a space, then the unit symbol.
2000 rpm
